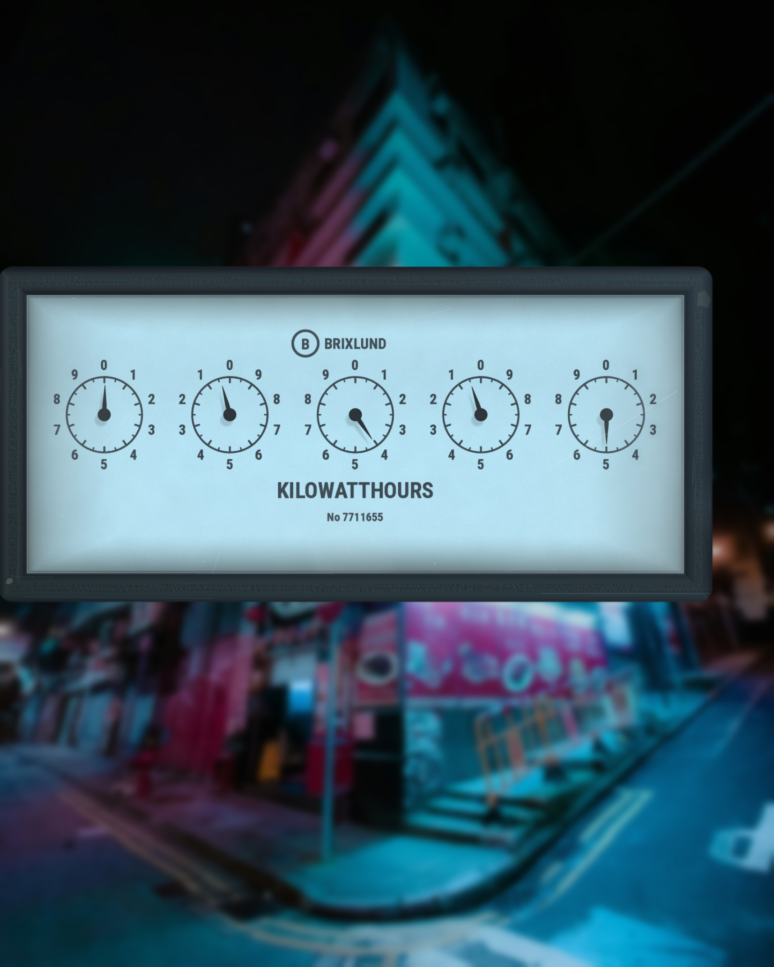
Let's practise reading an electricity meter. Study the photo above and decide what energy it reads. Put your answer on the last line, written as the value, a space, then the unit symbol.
405 kWh
